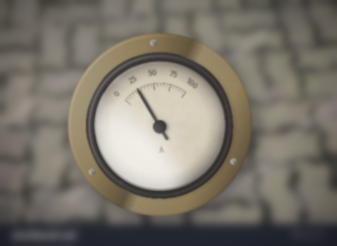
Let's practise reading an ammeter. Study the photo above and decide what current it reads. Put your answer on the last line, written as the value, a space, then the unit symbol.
25 A
